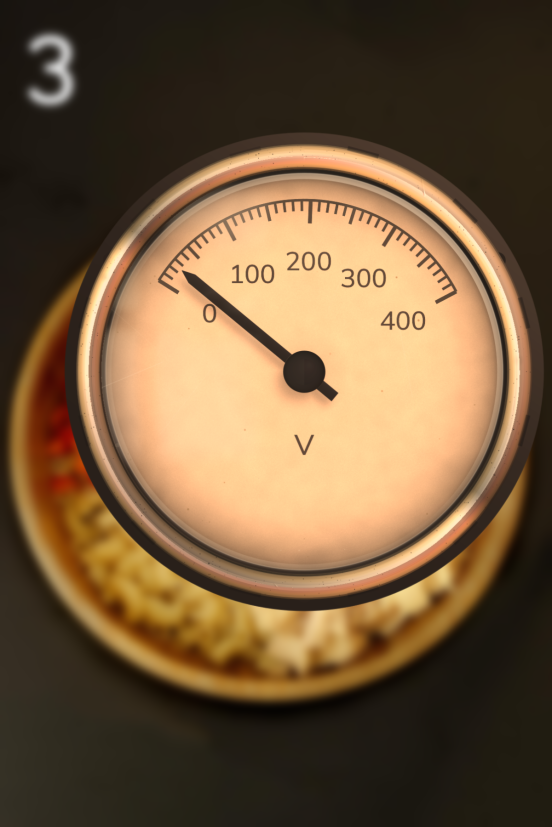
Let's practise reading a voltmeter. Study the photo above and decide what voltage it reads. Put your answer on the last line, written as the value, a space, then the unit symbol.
25 V
